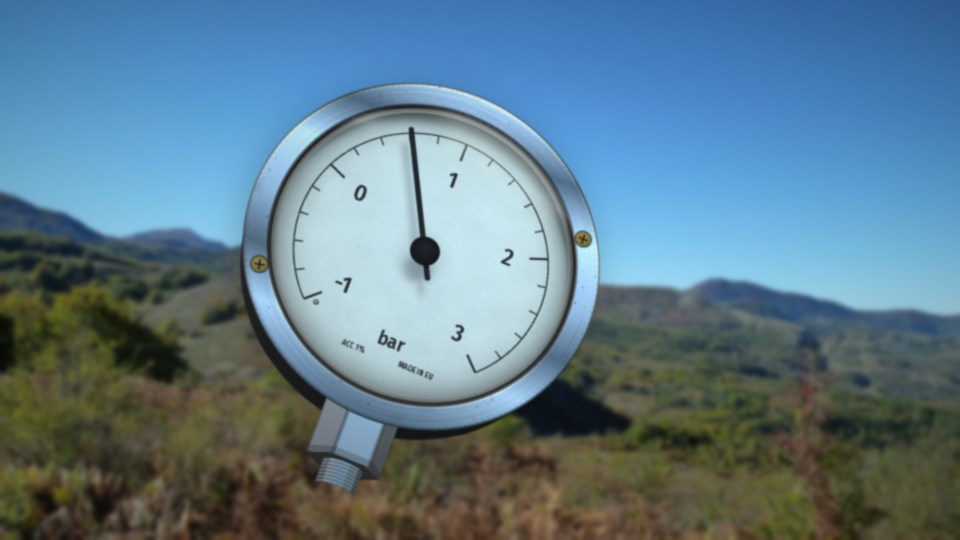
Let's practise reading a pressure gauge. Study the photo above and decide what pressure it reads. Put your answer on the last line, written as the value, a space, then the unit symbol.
0.6 bar
